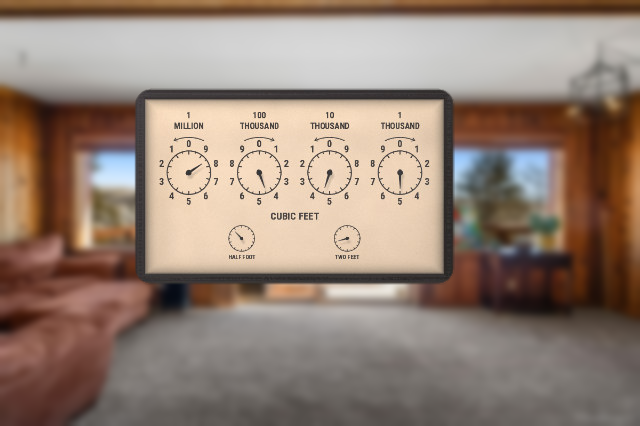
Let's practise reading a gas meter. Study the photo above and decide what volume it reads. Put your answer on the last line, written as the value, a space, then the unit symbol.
844500 ft³
